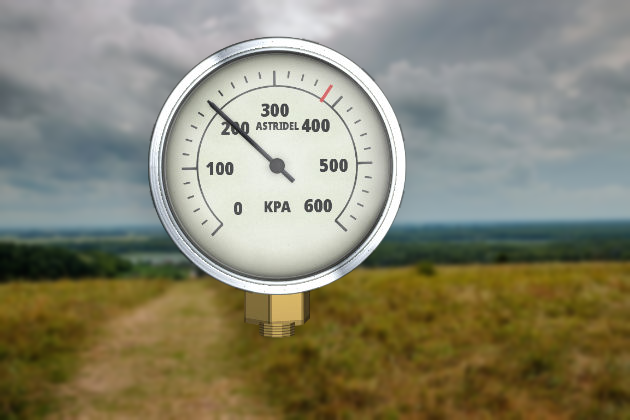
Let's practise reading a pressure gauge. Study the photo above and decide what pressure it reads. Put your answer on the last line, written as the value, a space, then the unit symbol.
200 kPa
